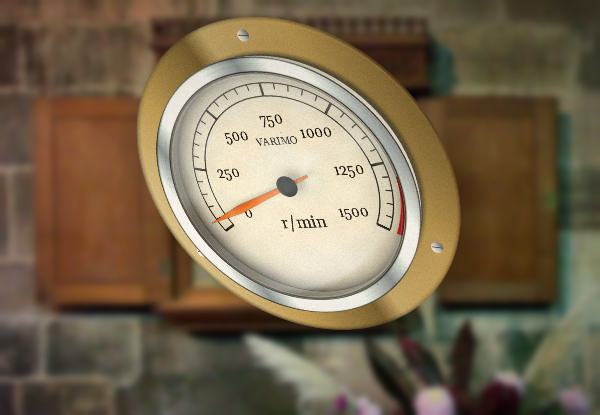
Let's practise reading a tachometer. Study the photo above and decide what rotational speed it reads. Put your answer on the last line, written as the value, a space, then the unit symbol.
50 rpm
